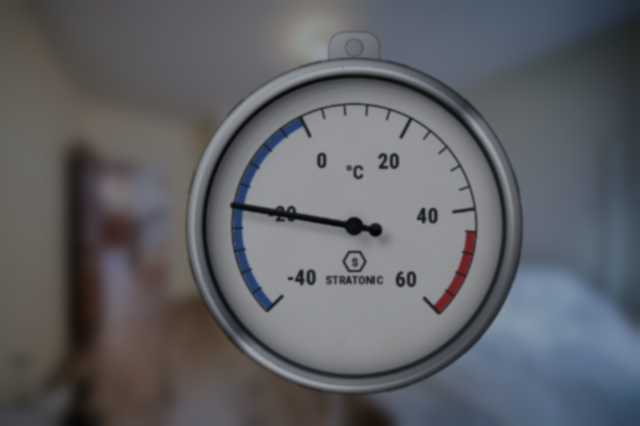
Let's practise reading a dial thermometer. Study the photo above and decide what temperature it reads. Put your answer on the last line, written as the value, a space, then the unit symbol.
-20 °C
